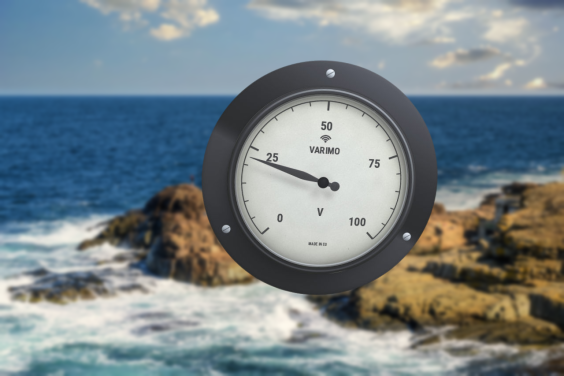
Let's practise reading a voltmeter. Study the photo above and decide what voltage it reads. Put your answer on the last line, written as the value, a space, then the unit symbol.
22.5 V
